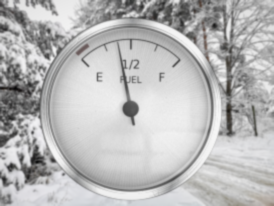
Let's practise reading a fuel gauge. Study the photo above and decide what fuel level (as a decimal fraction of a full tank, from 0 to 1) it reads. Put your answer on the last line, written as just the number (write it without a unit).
0.375
